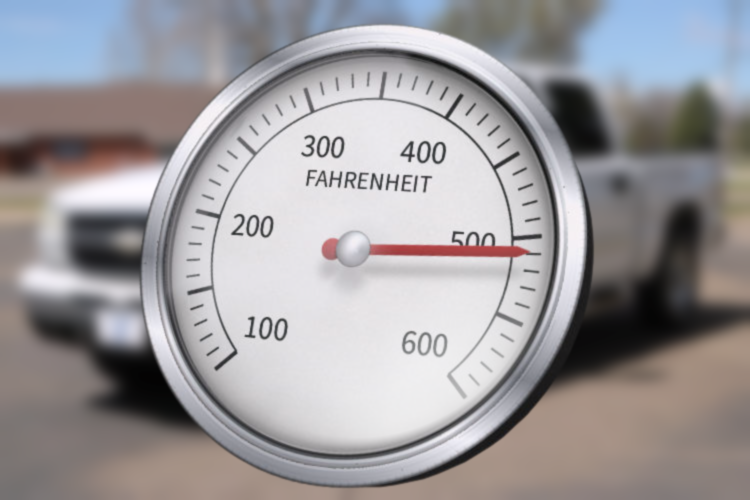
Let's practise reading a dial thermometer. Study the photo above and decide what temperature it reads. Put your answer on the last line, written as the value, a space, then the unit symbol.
510 °F
